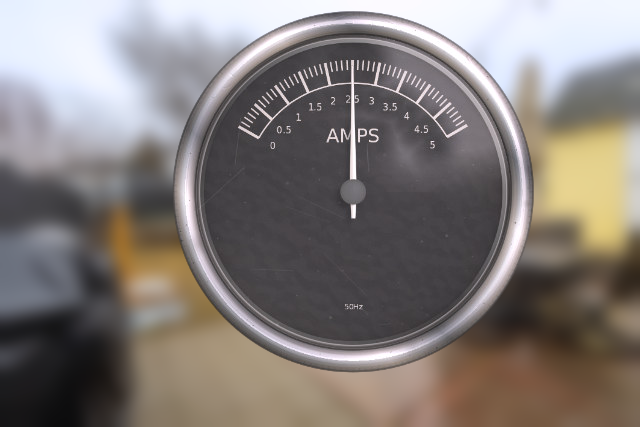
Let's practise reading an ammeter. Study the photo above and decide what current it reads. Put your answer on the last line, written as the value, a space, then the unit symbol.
2.5 A
